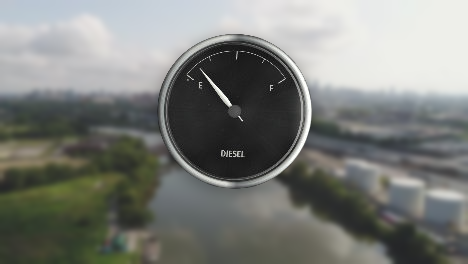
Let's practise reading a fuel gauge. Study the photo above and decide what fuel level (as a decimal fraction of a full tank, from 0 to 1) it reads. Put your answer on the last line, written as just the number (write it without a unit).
0.125
